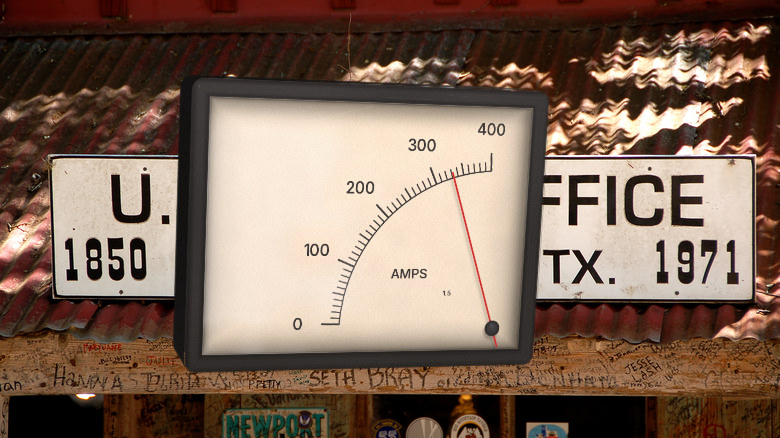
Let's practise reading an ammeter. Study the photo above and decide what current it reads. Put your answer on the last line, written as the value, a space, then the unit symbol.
330 A
